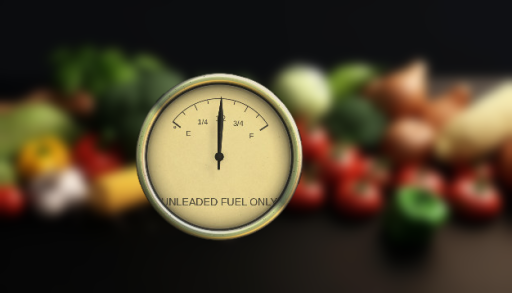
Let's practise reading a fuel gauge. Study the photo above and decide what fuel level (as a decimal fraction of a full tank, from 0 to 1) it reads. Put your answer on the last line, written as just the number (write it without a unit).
0.5
